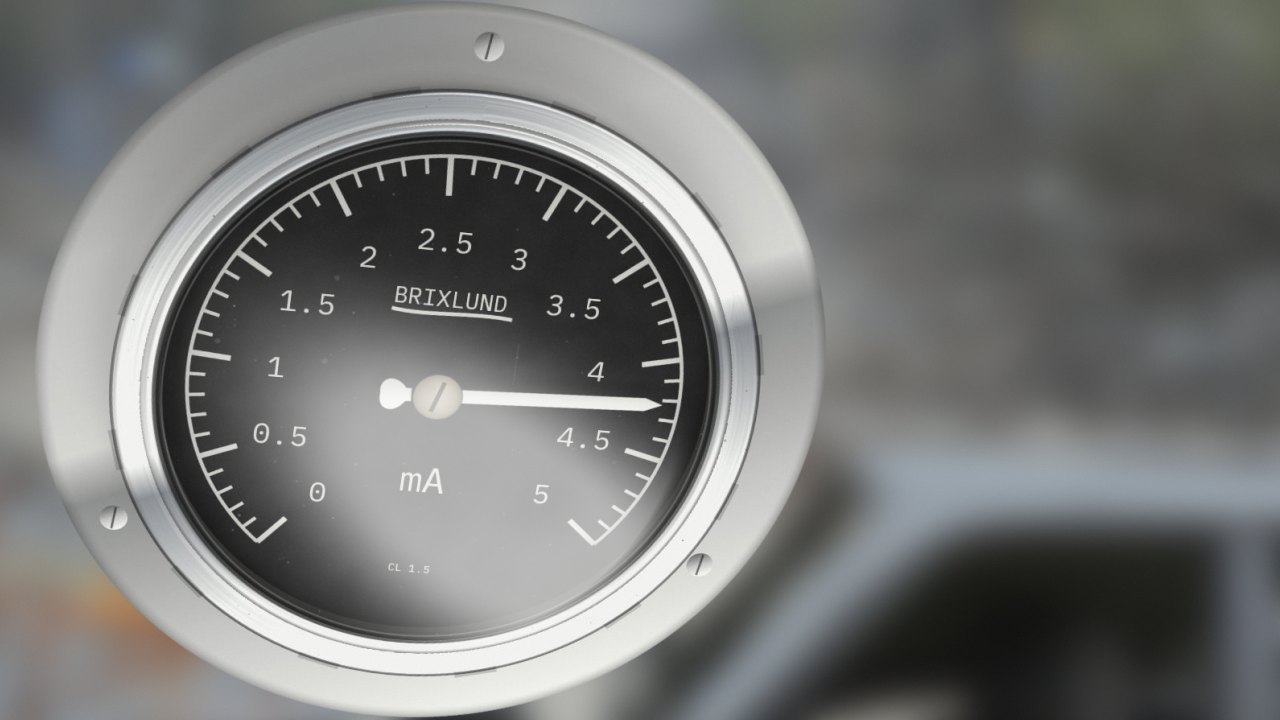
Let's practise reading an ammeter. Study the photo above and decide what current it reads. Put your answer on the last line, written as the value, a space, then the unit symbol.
4.2 mA
